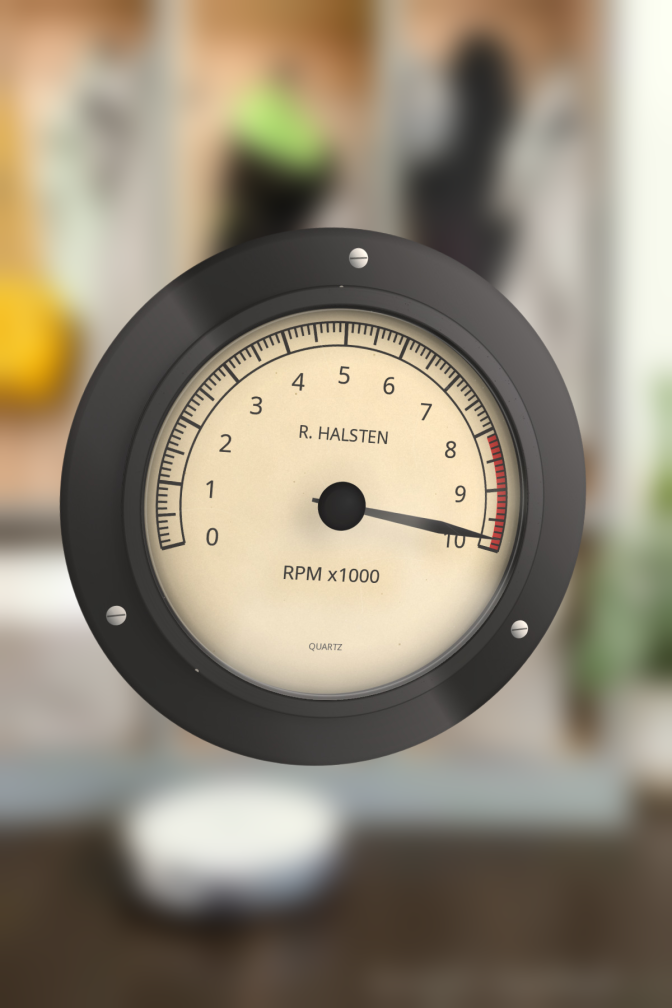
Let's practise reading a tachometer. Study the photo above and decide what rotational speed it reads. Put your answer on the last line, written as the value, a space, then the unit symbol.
9800 rpm
